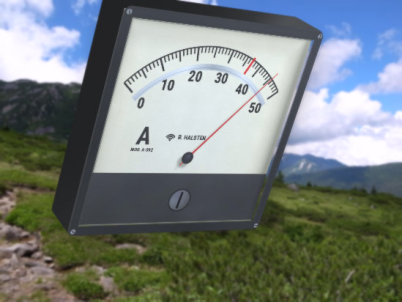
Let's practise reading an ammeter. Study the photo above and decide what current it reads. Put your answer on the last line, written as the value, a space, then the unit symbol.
45 A
